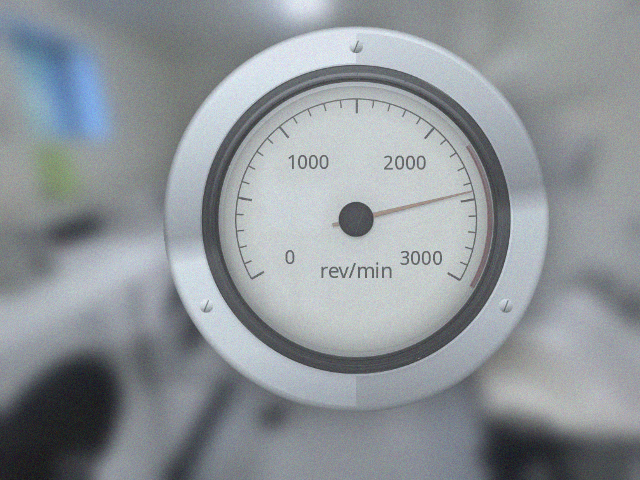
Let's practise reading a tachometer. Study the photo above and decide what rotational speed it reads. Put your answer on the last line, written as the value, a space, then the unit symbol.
2450 rpm
